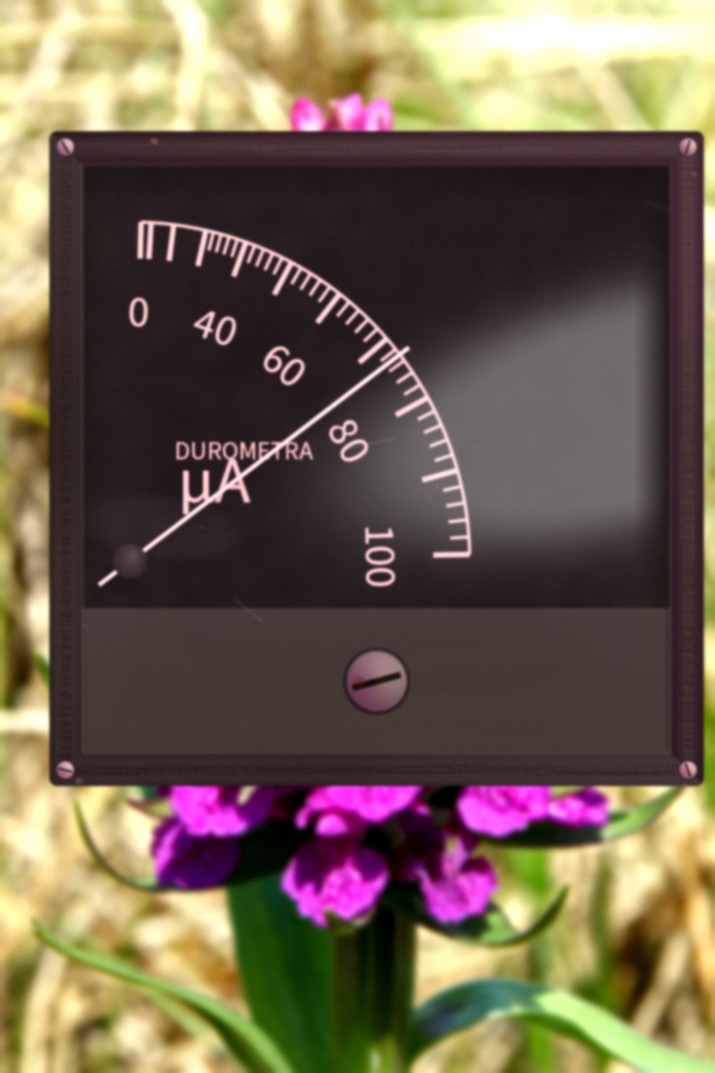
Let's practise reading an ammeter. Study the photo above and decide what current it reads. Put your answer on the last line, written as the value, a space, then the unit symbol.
73 µA
